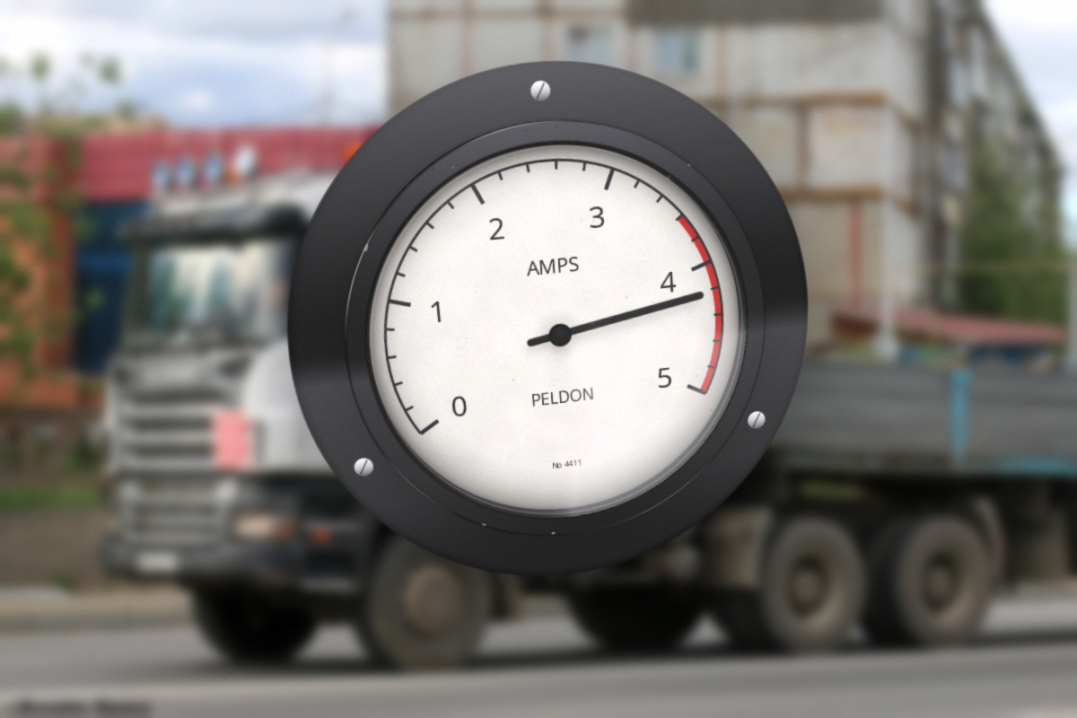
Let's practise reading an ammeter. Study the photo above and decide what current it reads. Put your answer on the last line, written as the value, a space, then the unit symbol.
4.2 A
